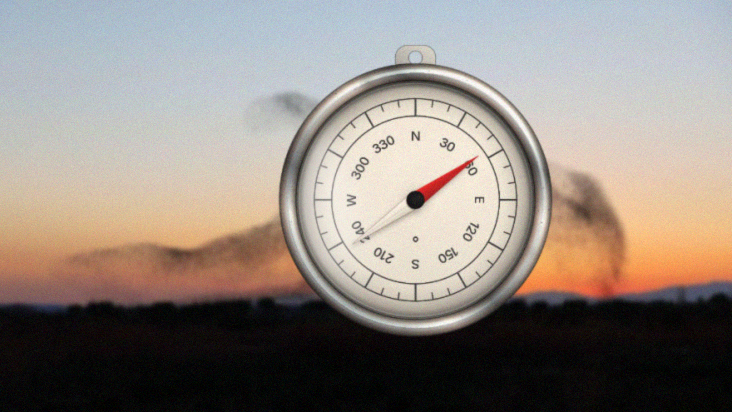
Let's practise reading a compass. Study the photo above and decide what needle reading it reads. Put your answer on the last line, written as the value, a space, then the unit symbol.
55 °
